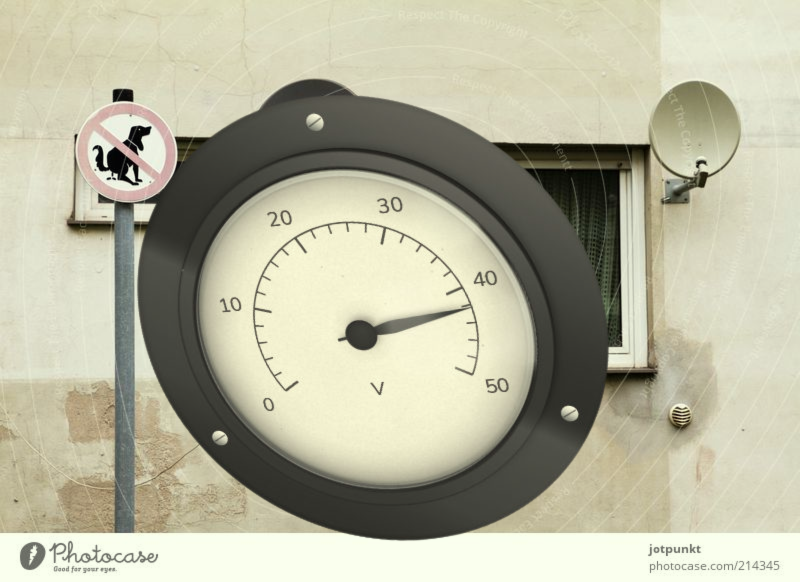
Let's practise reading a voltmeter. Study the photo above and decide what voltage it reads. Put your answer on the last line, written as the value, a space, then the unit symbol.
42 V
